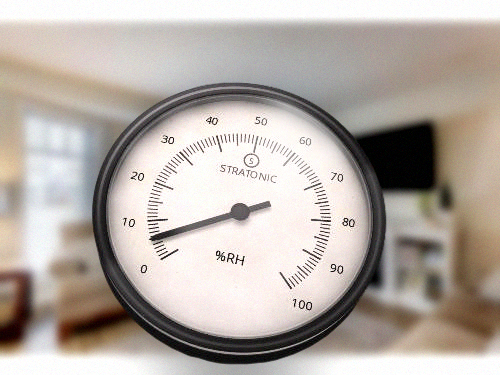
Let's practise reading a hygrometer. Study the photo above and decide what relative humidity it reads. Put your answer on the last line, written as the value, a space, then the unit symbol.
5 %
